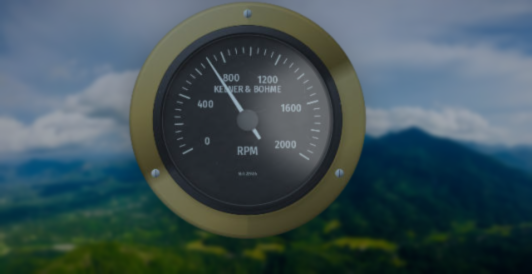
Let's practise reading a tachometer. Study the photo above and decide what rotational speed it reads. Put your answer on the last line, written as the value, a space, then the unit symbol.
700 rpm
